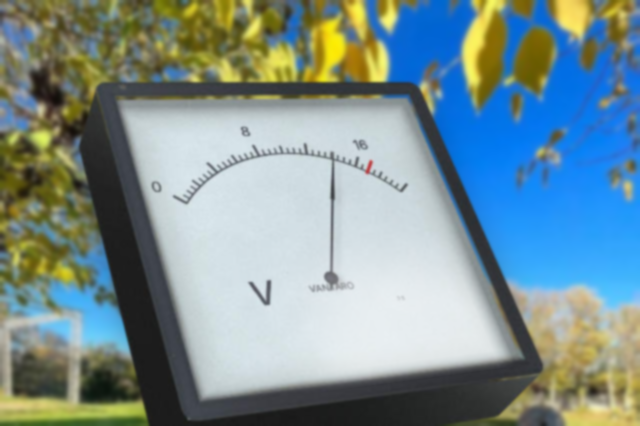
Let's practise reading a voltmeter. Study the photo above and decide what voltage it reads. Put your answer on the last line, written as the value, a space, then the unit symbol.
14 V
